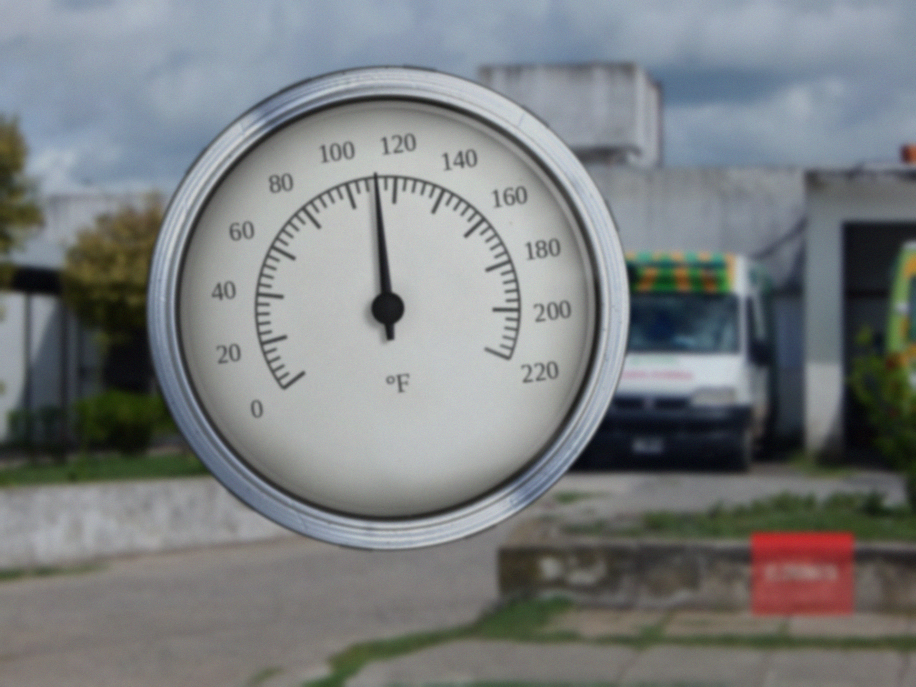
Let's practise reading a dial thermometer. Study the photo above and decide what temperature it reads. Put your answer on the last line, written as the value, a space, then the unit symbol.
112 °F
